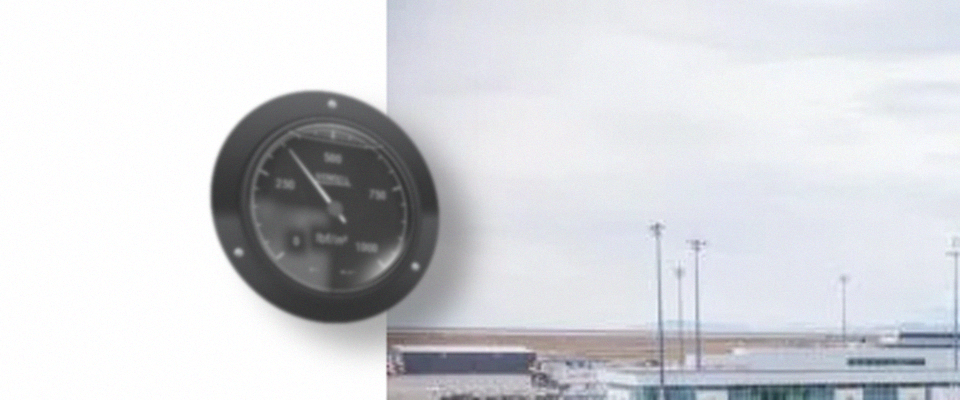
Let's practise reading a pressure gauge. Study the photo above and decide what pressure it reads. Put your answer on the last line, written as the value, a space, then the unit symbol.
350 psi
